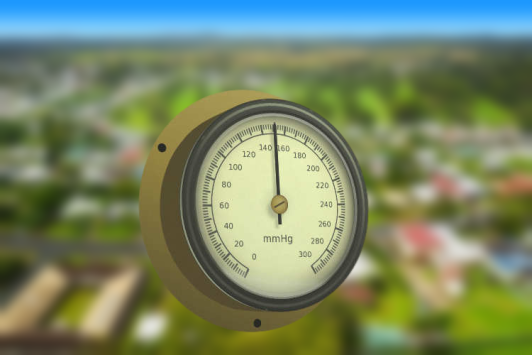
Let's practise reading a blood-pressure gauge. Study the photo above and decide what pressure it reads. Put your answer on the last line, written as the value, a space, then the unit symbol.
150 mmHg
